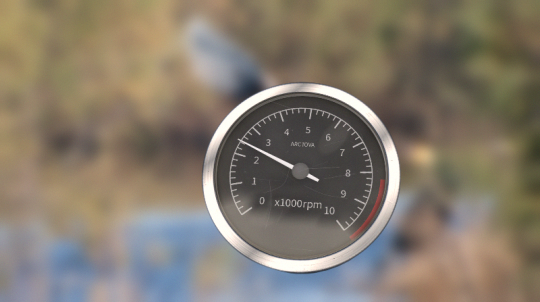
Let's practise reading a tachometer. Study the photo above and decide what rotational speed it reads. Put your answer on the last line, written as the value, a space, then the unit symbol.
2400 rpm
